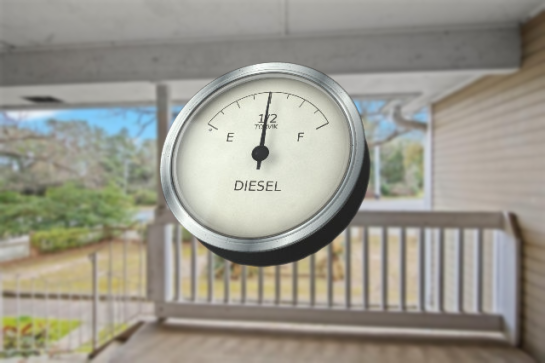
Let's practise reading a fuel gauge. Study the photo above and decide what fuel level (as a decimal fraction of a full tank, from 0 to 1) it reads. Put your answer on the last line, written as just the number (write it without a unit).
0.5
